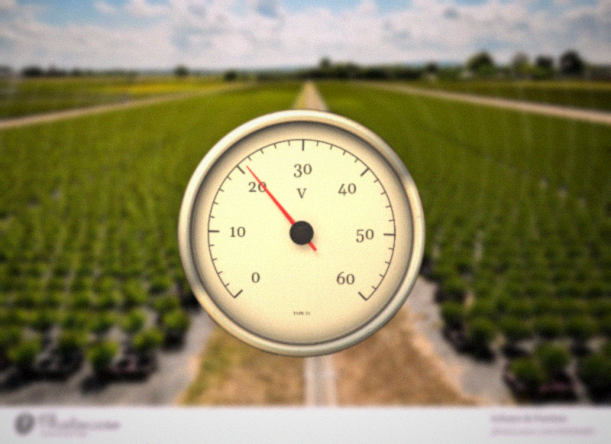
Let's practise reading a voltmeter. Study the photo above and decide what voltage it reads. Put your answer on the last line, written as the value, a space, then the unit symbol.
21 V
